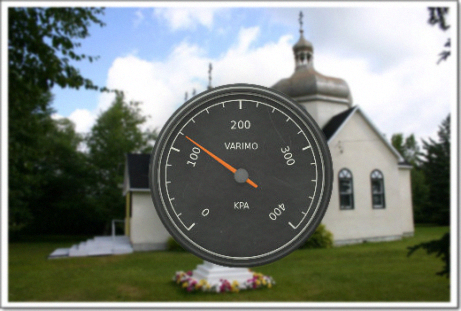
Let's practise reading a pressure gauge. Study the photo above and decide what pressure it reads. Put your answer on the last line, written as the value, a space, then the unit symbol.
120 kPa
